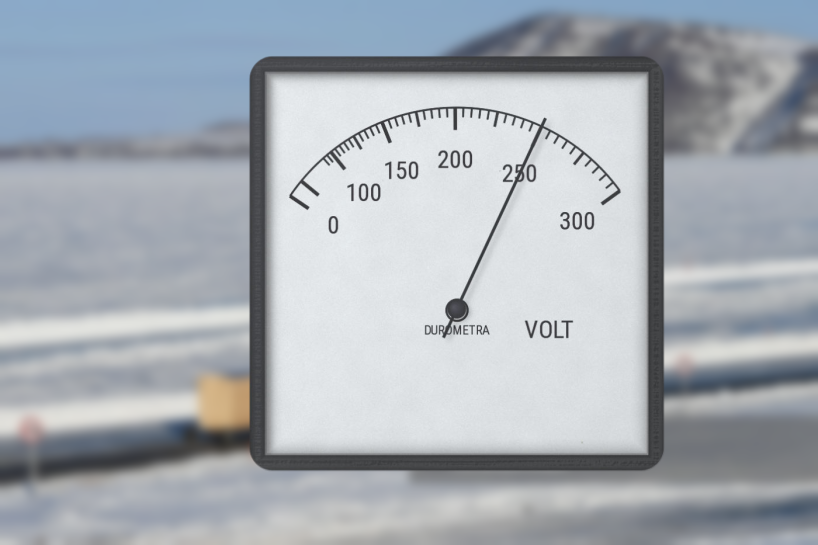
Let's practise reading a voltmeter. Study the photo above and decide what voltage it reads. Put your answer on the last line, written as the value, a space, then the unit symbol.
250 V
